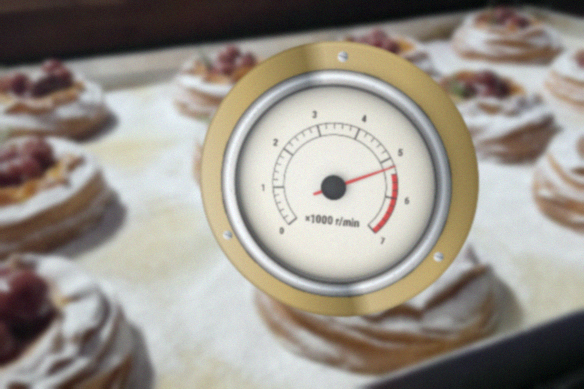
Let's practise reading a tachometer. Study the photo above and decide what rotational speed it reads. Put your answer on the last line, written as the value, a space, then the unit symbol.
5200 rpm
